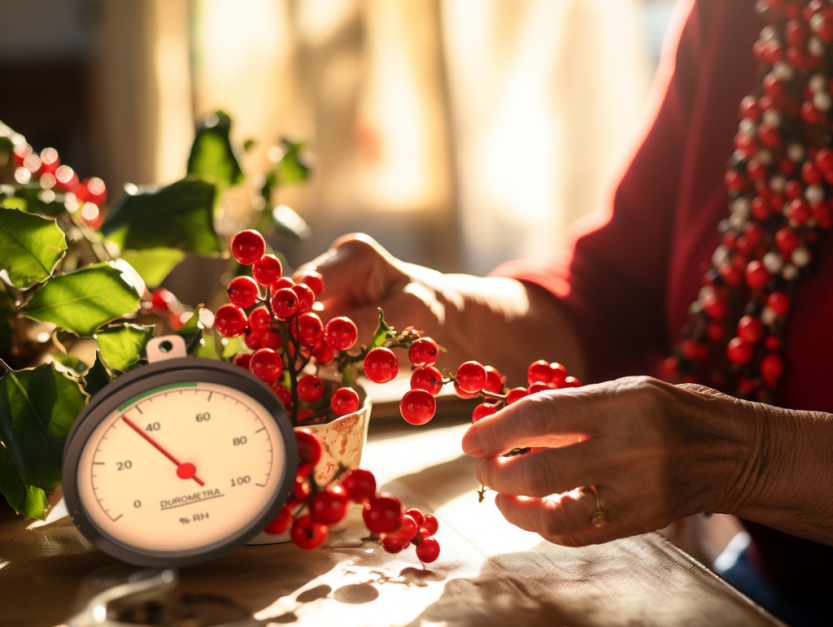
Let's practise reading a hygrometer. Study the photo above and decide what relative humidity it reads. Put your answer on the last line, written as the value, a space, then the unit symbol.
36 %
